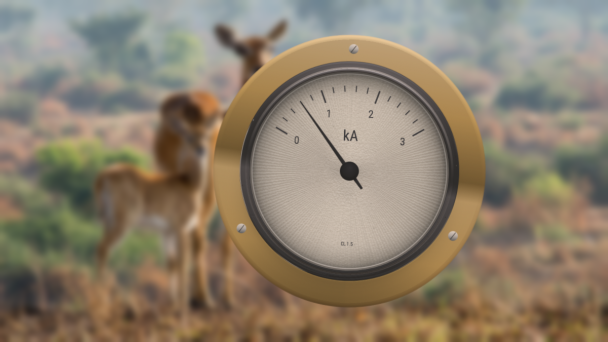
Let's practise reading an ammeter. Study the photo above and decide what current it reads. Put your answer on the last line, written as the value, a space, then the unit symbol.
0.6 kA
